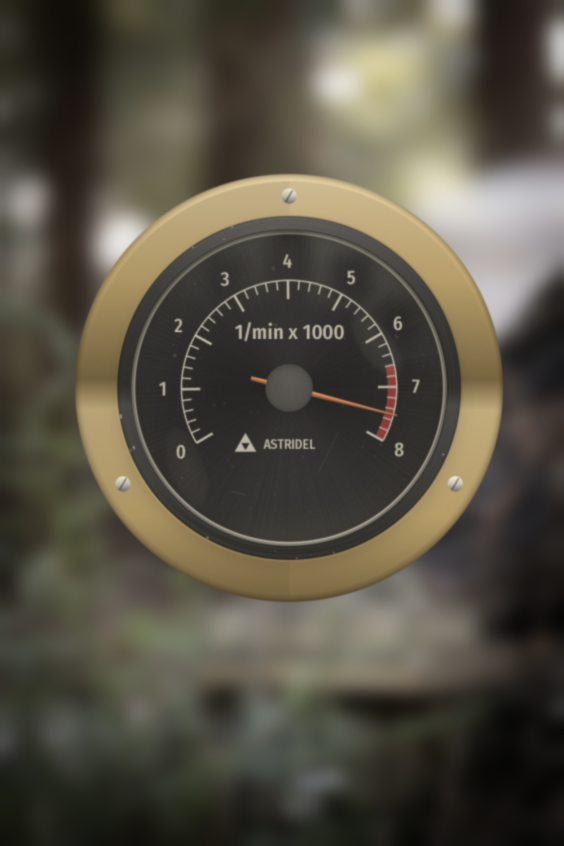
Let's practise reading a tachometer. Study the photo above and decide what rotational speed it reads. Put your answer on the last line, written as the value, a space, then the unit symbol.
7500 rpm
